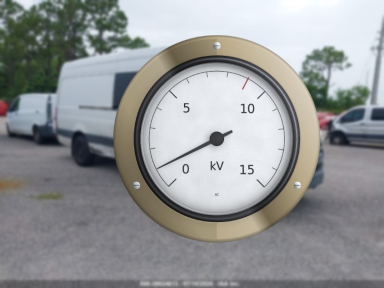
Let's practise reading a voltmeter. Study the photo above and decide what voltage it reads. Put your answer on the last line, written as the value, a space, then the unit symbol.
1 kV
